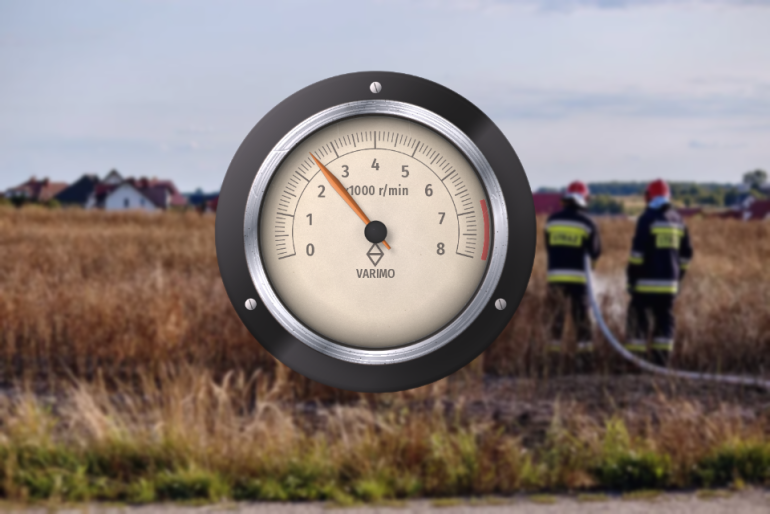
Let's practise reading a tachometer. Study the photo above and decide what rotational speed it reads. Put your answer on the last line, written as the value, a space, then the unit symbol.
2500 rpm
